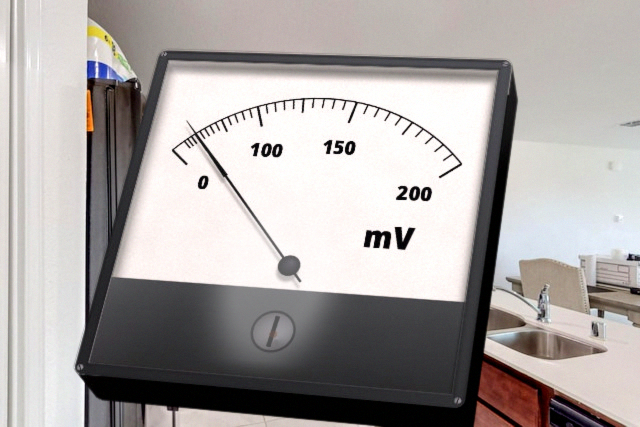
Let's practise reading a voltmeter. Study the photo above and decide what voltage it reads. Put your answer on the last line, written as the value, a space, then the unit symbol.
50 mV
